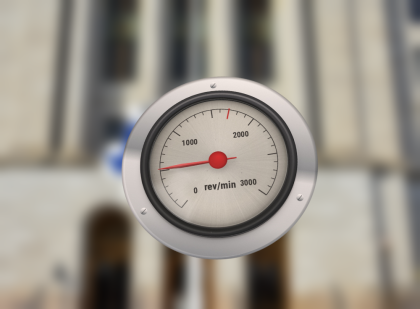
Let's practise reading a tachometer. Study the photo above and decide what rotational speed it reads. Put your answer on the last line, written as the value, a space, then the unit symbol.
500 rpm
